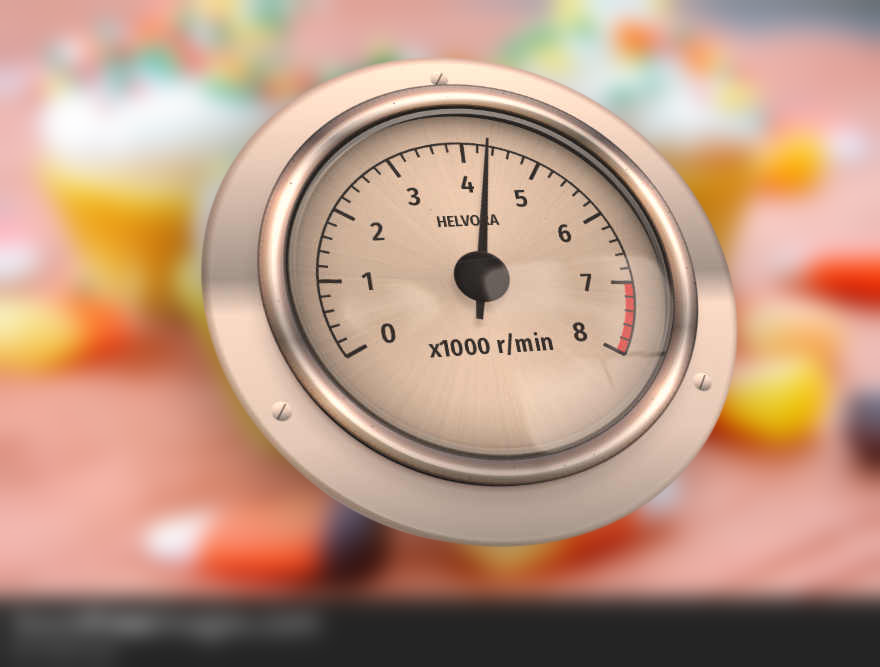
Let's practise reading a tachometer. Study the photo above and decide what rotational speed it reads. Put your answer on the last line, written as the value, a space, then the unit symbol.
4300 rpm
